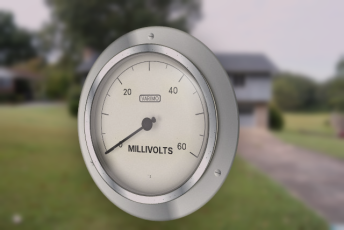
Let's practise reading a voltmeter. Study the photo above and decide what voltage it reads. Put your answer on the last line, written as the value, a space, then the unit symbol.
0 mV
